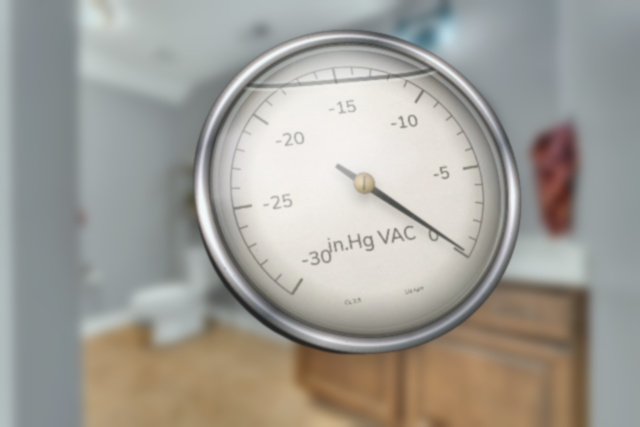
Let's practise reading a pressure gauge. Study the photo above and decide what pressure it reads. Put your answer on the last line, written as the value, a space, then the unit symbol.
0 inHg
